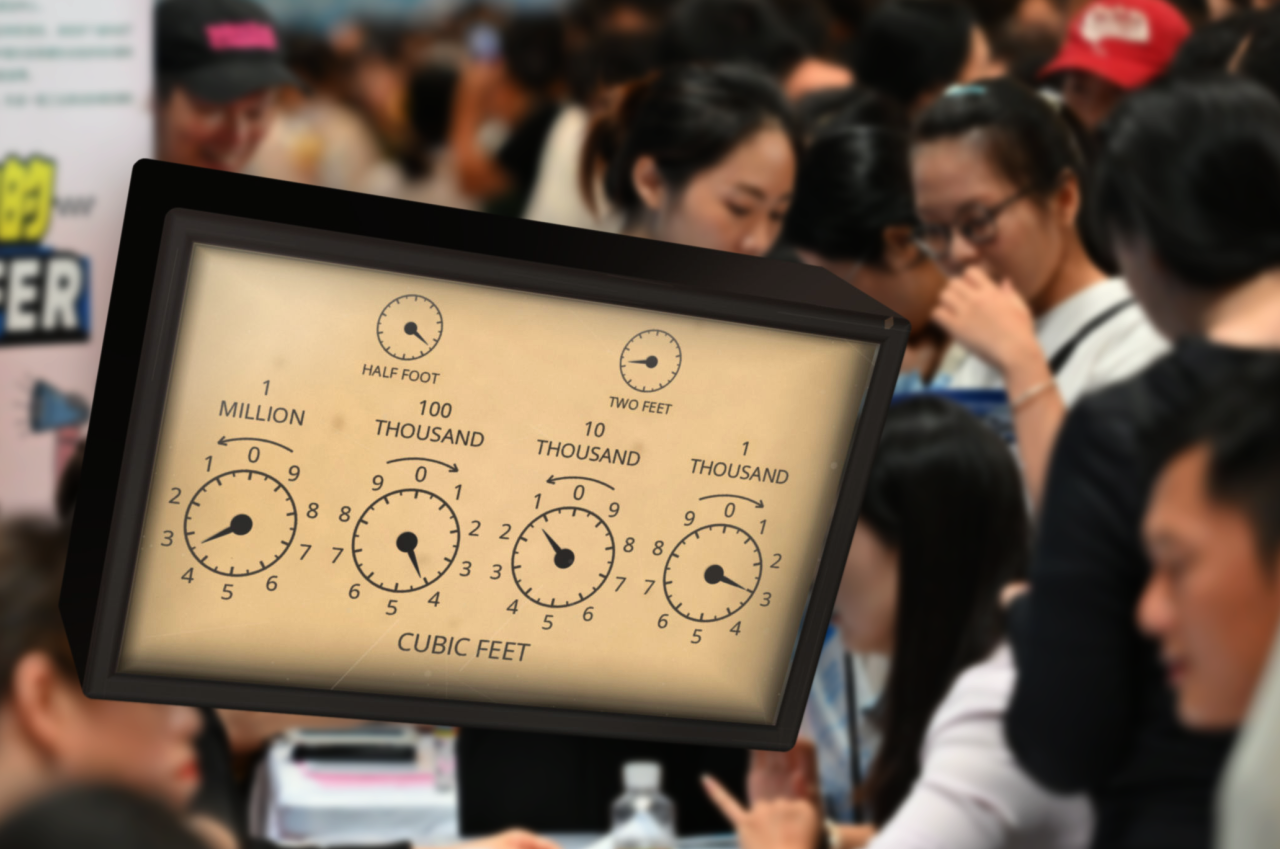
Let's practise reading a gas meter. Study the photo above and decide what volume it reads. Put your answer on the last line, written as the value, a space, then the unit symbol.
341300 ft³
